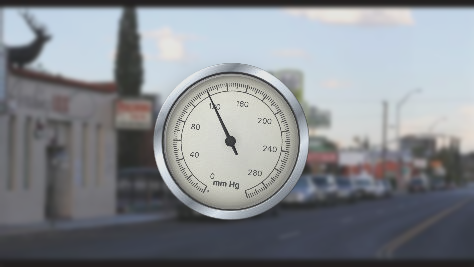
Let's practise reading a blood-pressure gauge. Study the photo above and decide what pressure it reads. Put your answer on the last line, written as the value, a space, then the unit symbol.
120 mmHg
